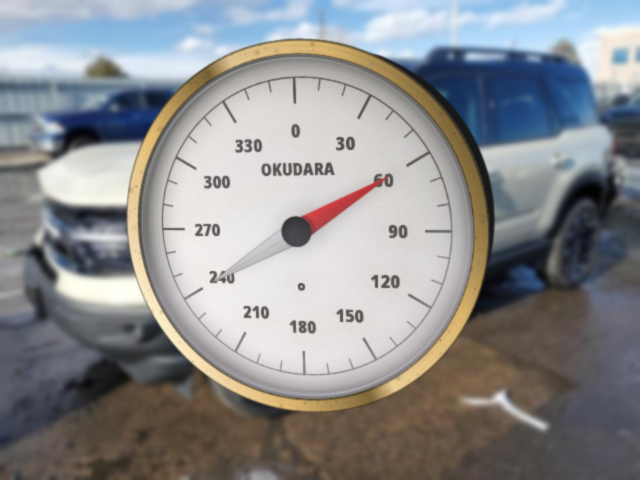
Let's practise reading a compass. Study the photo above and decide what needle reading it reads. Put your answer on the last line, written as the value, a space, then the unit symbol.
60 °
